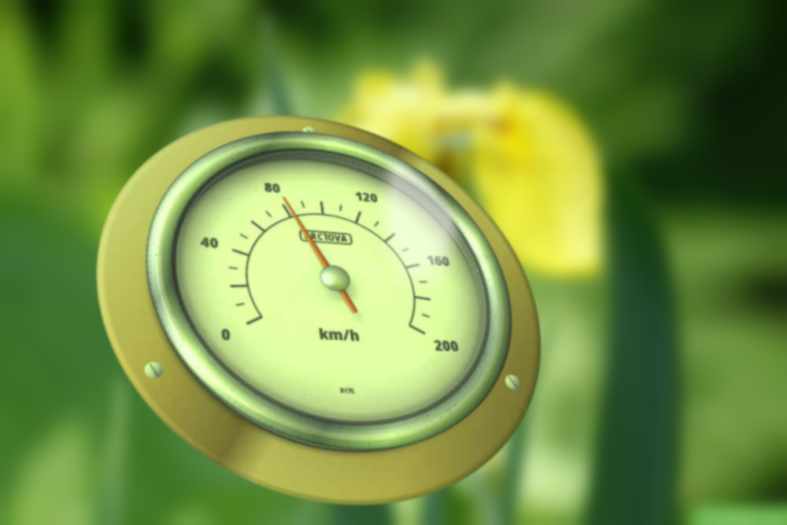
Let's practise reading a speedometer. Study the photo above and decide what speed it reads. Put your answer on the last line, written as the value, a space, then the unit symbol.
80 km/h
